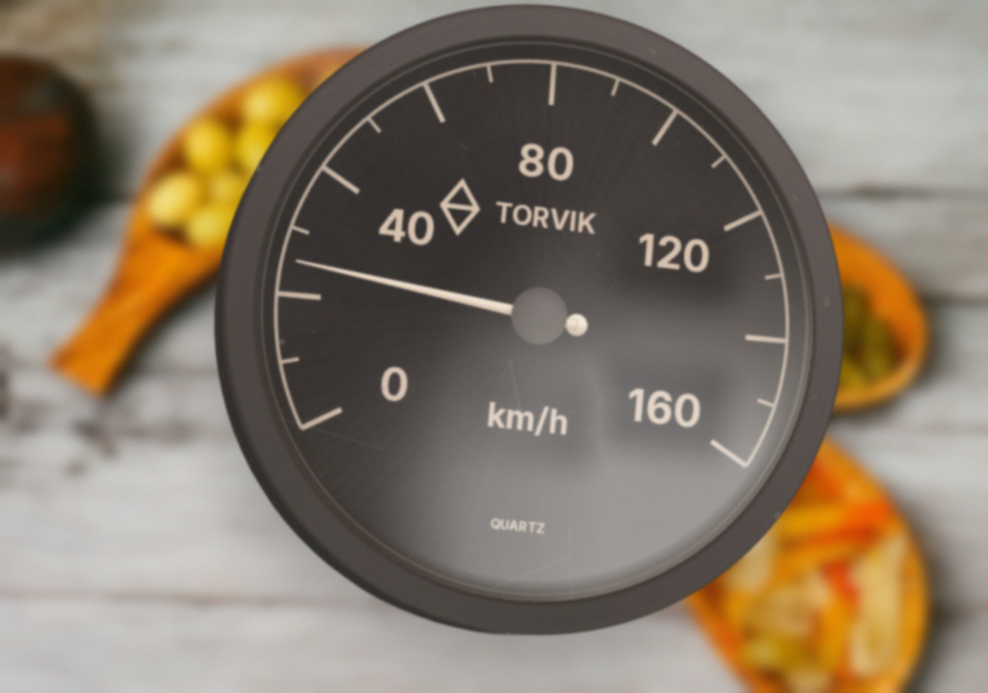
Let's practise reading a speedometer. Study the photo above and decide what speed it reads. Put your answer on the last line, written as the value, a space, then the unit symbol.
25 km/h
